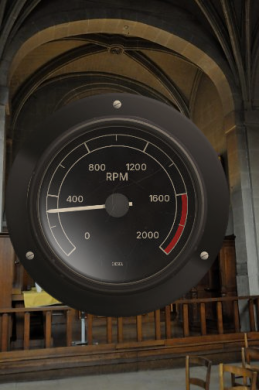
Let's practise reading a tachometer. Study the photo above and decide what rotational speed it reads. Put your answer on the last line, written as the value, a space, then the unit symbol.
300 rpm
